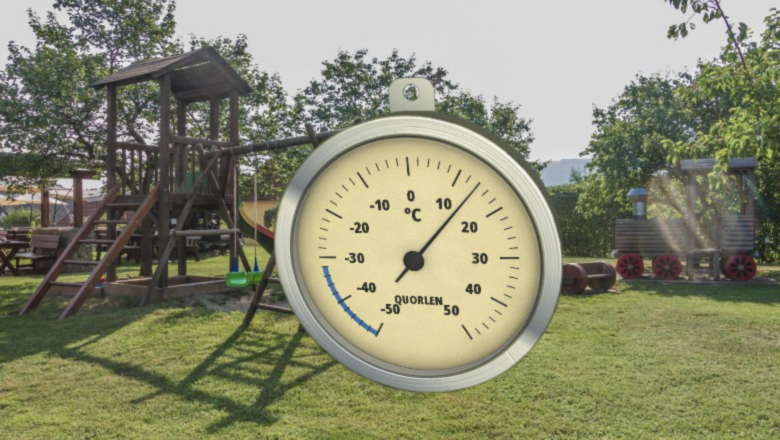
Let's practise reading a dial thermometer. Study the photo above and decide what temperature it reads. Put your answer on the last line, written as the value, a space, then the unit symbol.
14 °C
